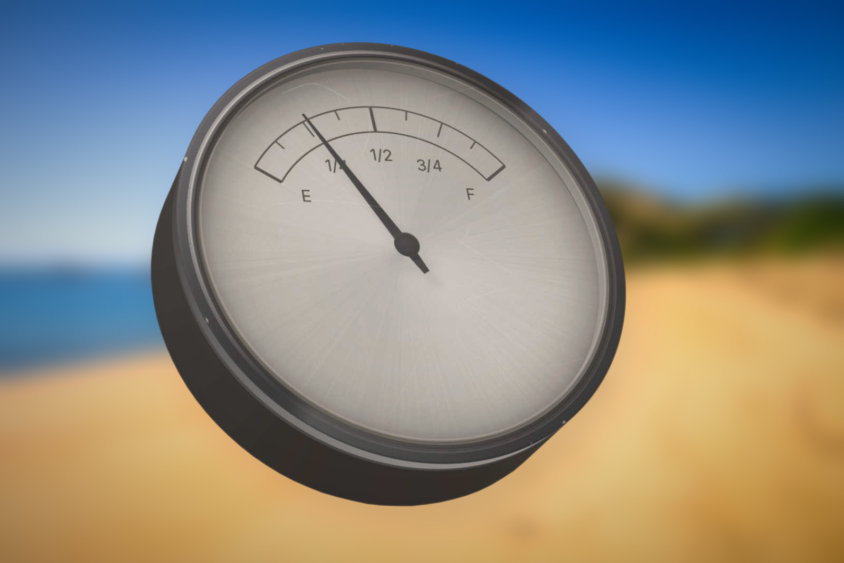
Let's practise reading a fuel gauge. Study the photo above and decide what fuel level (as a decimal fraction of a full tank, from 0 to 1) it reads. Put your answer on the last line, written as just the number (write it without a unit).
0.25
